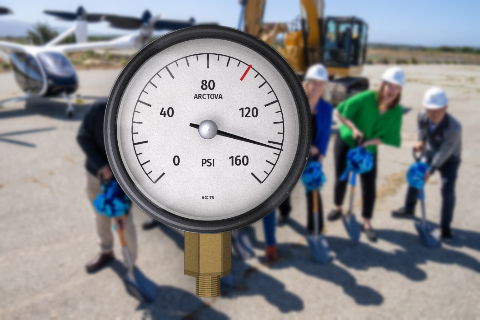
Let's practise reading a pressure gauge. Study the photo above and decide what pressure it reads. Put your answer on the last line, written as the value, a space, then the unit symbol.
142.5 psi
